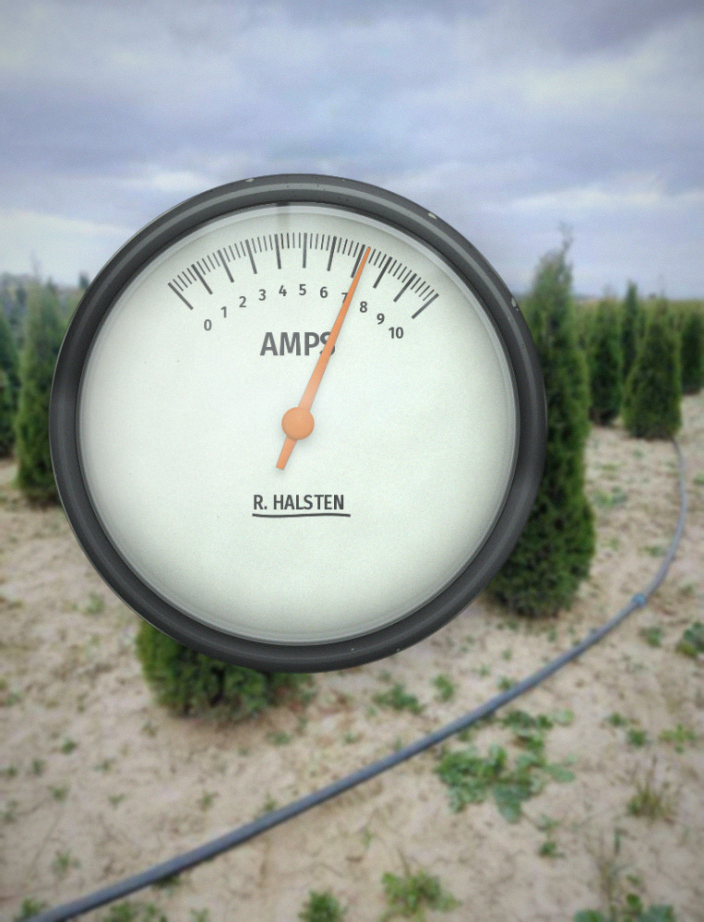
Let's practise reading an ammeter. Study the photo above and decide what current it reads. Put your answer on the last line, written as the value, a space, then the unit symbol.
7.2 A
